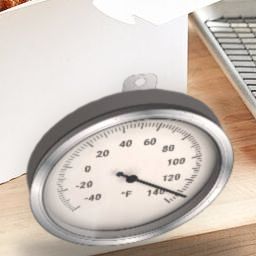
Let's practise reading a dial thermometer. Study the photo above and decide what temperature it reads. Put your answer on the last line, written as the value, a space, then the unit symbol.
130 °F
